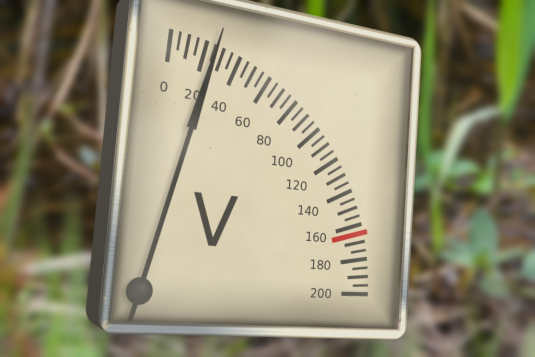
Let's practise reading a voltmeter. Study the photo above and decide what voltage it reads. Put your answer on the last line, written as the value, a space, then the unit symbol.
25 V
